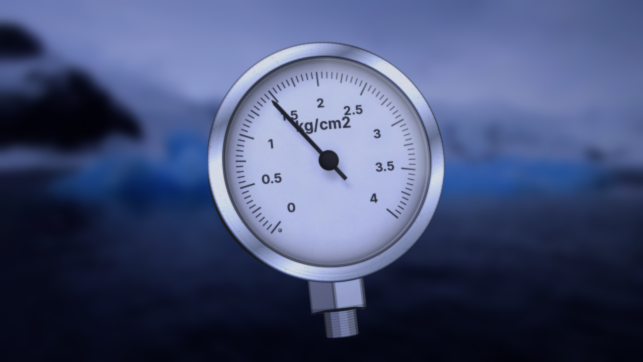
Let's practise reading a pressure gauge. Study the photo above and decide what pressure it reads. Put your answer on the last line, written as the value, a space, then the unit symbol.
1.45 kg/cm²
